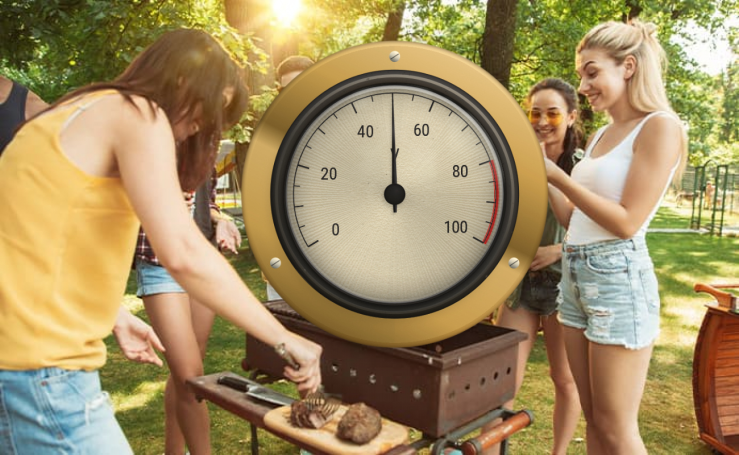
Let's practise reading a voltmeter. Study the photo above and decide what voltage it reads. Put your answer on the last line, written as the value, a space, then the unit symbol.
50 V
